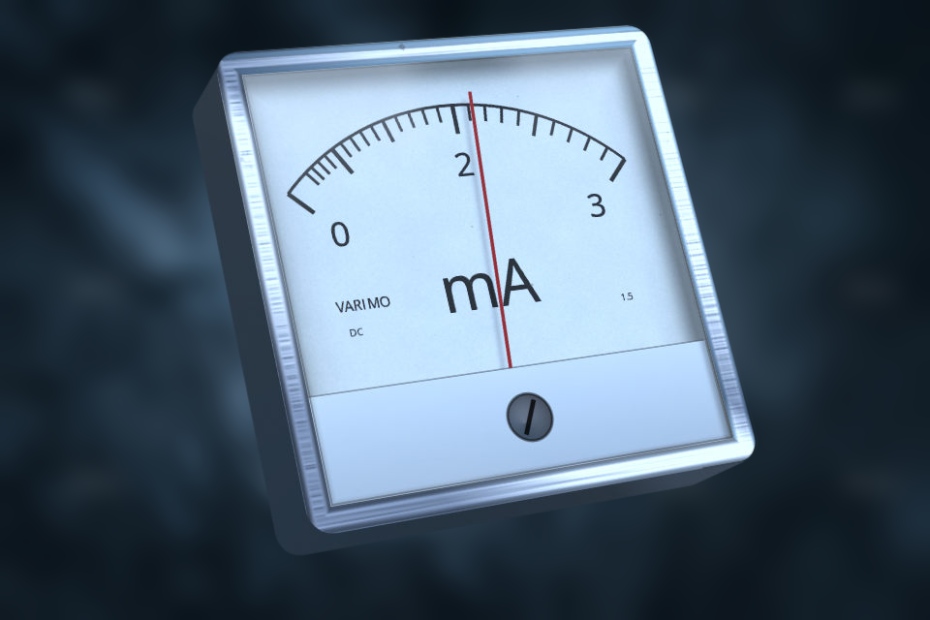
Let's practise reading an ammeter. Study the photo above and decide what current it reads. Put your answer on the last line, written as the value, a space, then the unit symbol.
2.1 mA
